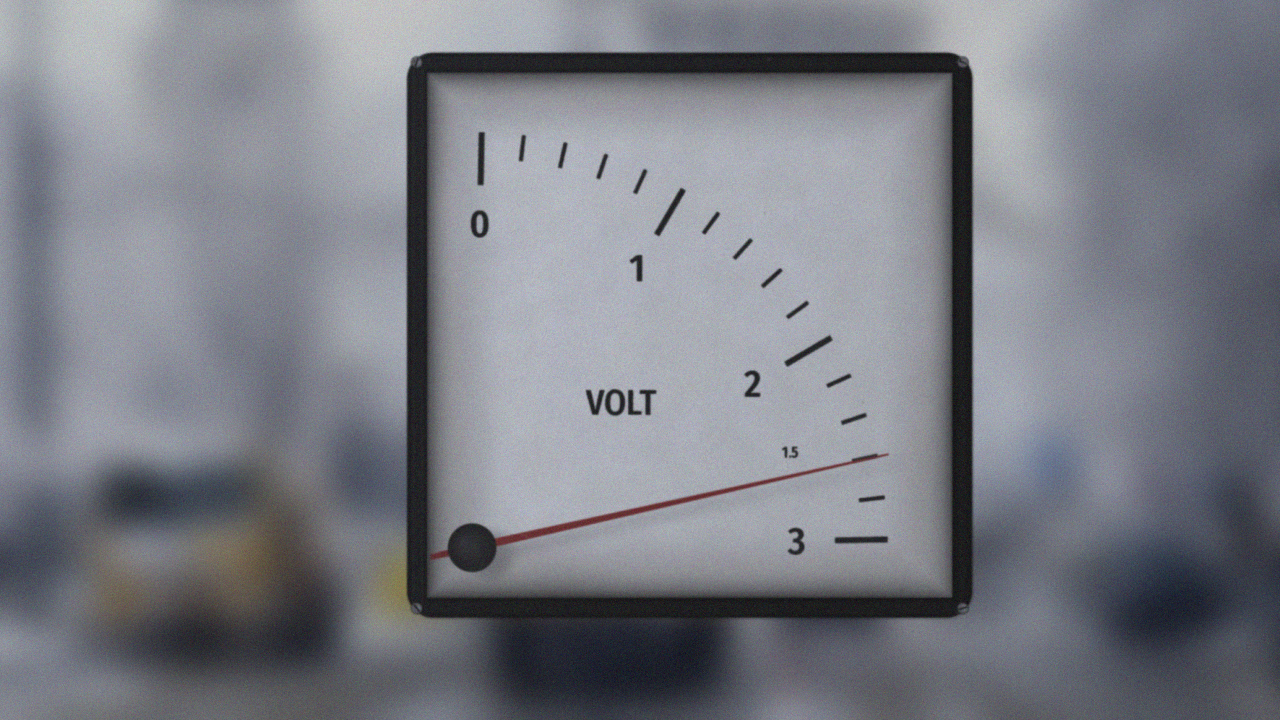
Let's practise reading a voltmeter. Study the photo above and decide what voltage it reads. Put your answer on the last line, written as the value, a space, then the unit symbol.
2.6 V
